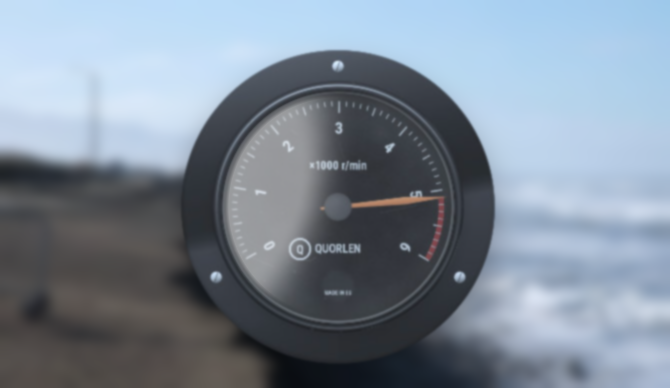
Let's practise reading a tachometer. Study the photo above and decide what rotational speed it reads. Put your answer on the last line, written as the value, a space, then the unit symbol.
5100 rpm
